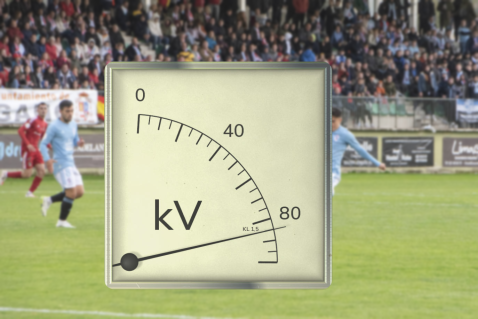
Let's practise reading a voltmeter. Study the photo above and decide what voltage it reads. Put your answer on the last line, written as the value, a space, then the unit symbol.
85 kV
